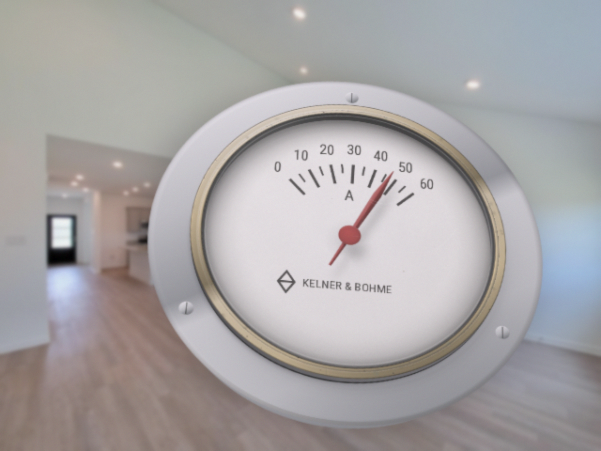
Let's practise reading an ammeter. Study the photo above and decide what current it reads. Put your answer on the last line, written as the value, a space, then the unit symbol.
47.5 A
